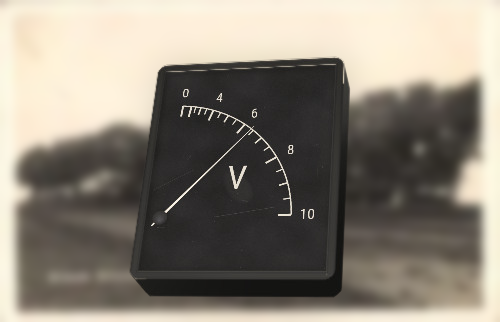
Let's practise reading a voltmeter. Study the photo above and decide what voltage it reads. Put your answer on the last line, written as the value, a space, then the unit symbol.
6.5 V
